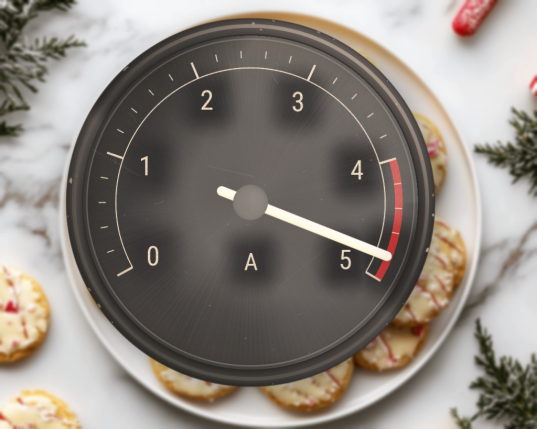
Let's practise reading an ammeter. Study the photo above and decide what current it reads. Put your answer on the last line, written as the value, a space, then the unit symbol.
4.8 A
